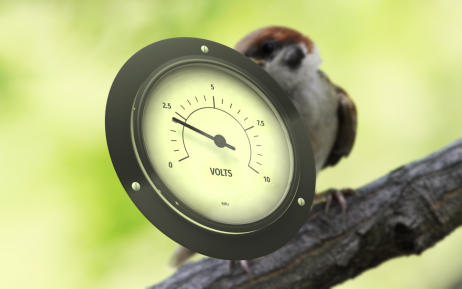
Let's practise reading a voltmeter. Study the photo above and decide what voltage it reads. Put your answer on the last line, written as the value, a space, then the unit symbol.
2 V
